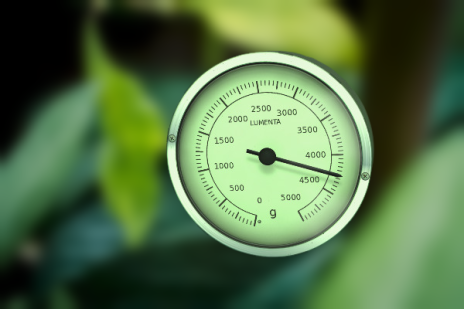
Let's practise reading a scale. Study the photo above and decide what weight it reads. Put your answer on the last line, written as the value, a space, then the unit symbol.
4250 g
